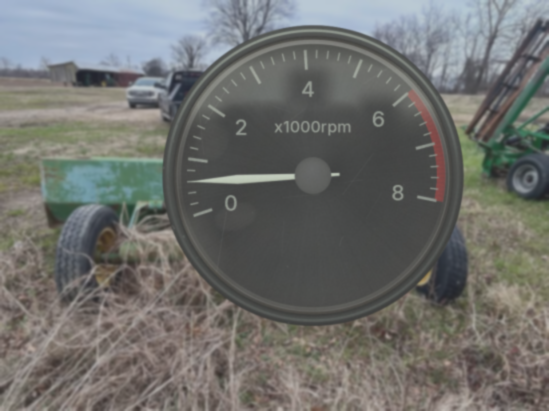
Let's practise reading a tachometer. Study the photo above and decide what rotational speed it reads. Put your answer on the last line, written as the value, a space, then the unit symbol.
600 rpm
